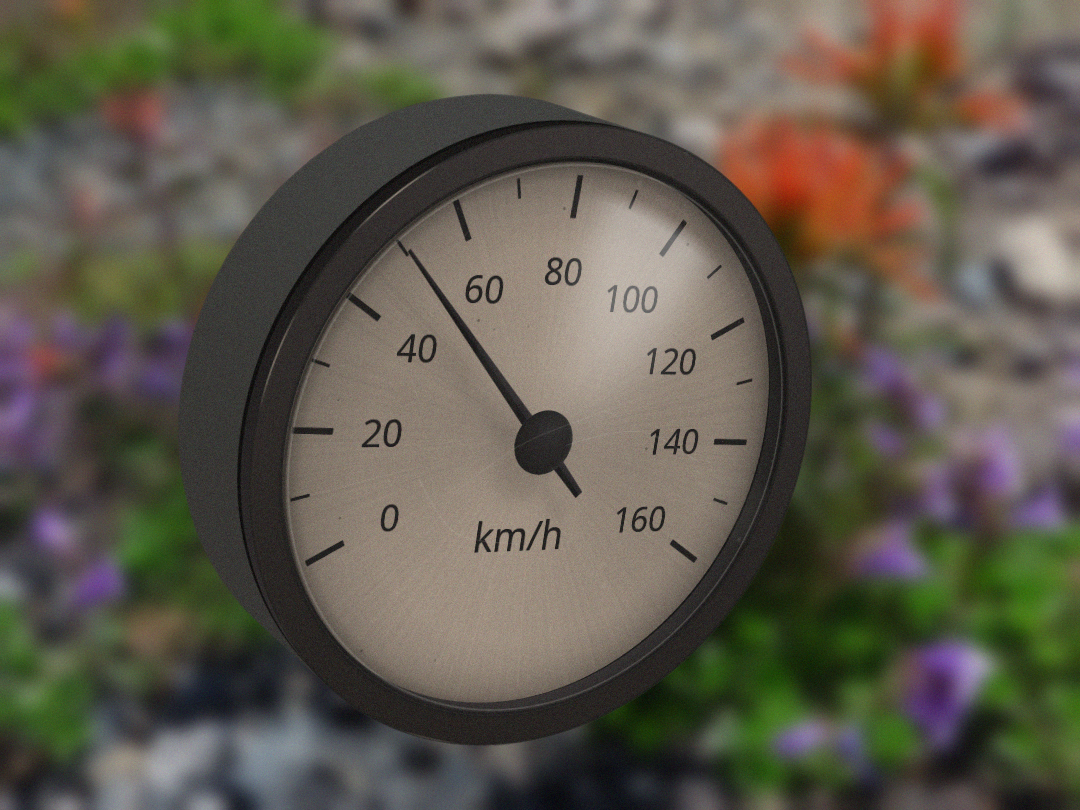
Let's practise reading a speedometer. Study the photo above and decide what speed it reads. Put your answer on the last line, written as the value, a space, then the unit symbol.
50 km/h
